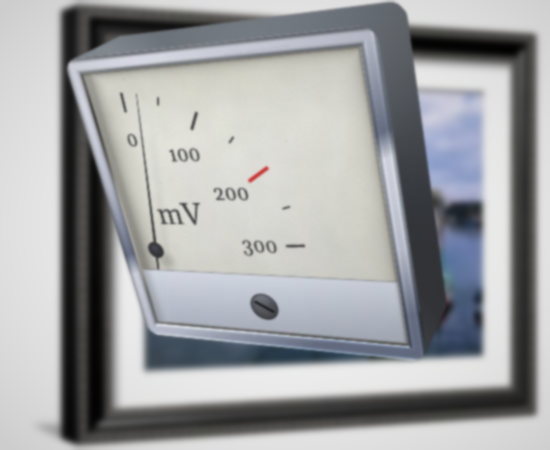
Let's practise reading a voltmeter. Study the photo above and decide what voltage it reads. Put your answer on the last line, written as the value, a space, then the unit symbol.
25 mV
